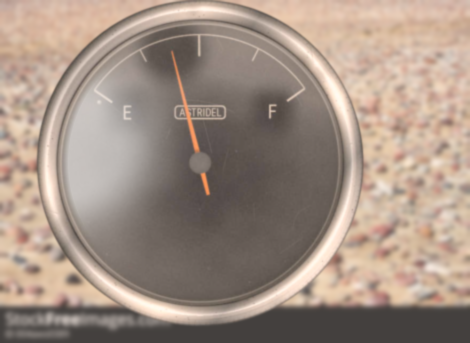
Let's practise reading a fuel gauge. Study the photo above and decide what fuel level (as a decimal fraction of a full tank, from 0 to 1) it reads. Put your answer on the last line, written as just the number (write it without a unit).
0.375
